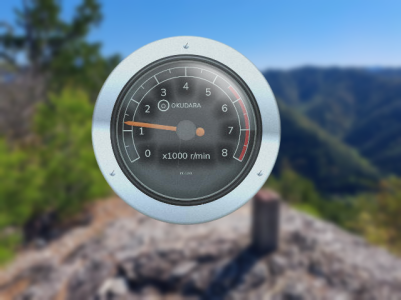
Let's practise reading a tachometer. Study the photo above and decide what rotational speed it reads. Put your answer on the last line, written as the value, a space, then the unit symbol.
1250 rpm
